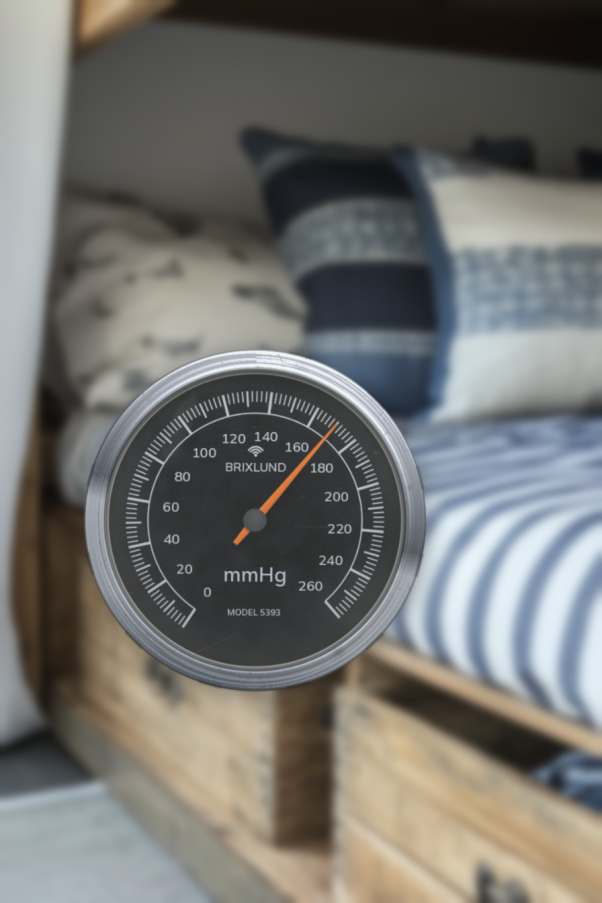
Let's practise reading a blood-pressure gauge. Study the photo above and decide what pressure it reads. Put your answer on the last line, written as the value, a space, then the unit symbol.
170 mmHg
